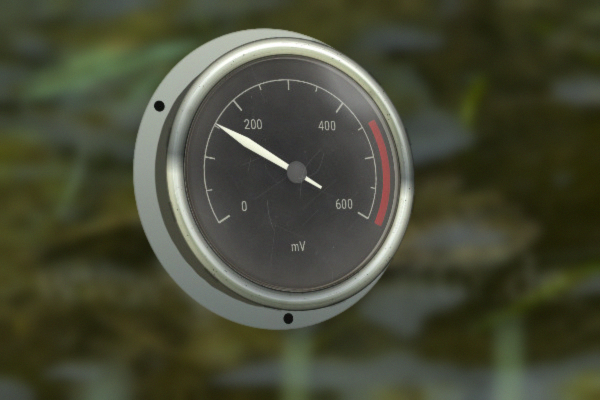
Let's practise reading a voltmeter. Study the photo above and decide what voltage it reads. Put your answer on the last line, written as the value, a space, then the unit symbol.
150 mV
